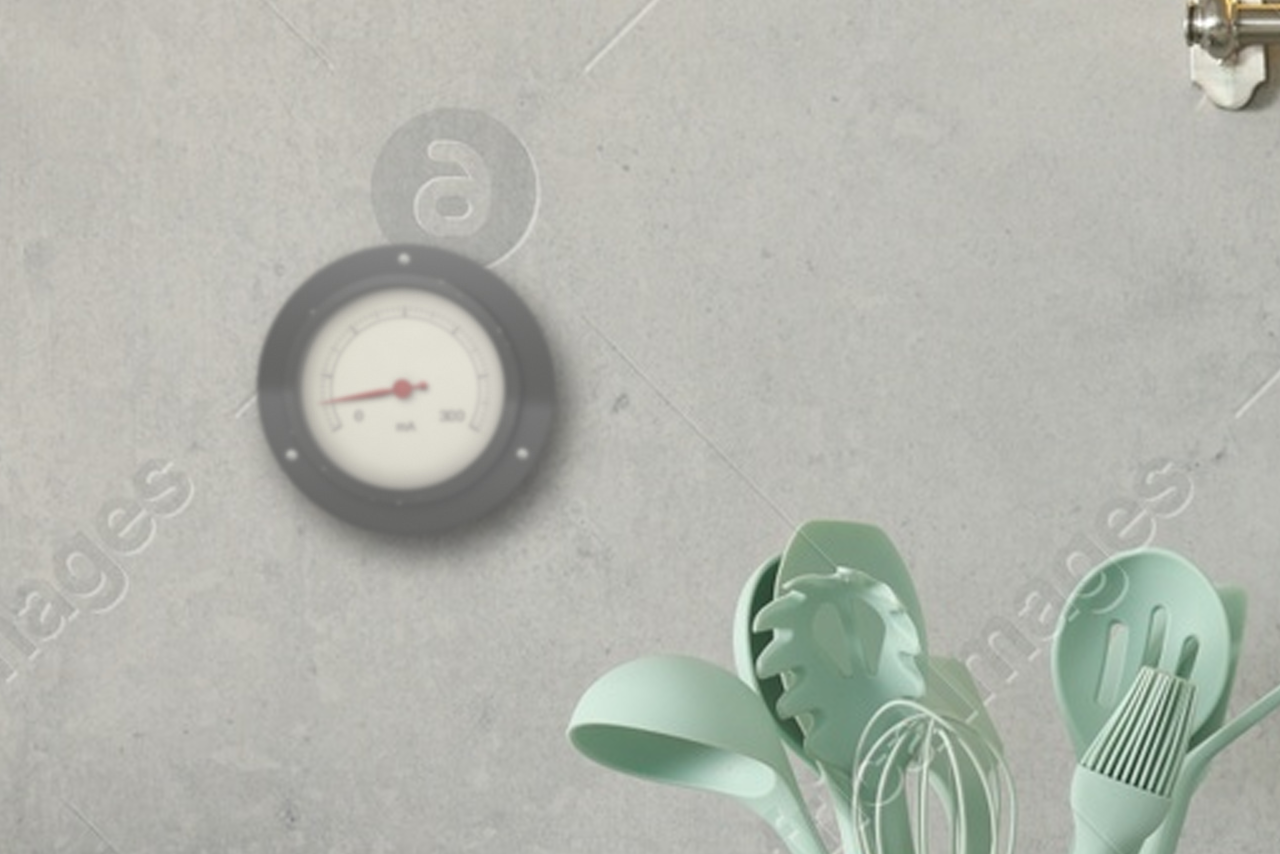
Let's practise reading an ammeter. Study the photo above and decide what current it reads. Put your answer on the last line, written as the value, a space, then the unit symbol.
25 mA
